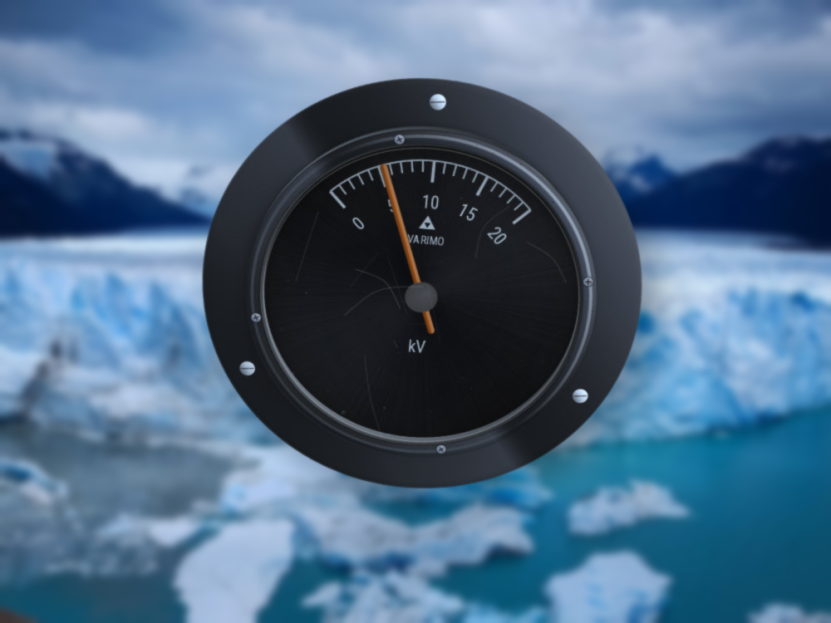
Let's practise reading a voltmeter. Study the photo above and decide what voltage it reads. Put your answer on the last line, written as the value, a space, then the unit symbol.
5.5 kV
